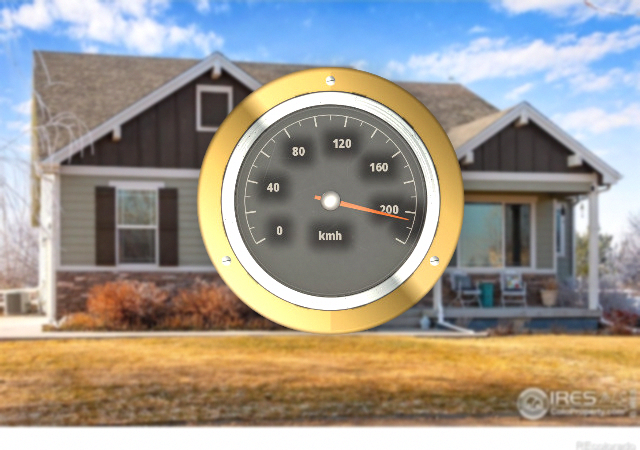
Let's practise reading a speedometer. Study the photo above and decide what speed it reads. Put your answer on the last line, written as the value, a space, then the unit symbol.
205 km/h
